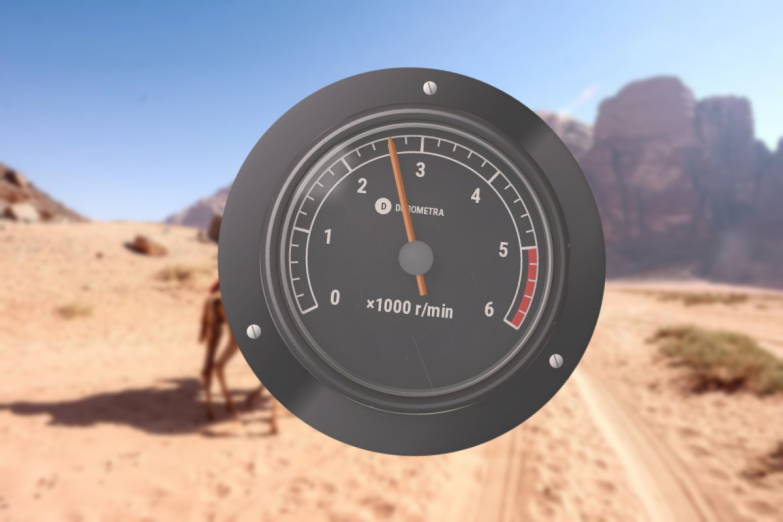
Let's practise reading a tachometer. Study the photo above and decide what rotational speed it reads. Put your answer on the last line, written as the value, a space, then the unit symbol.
2600 rpm
